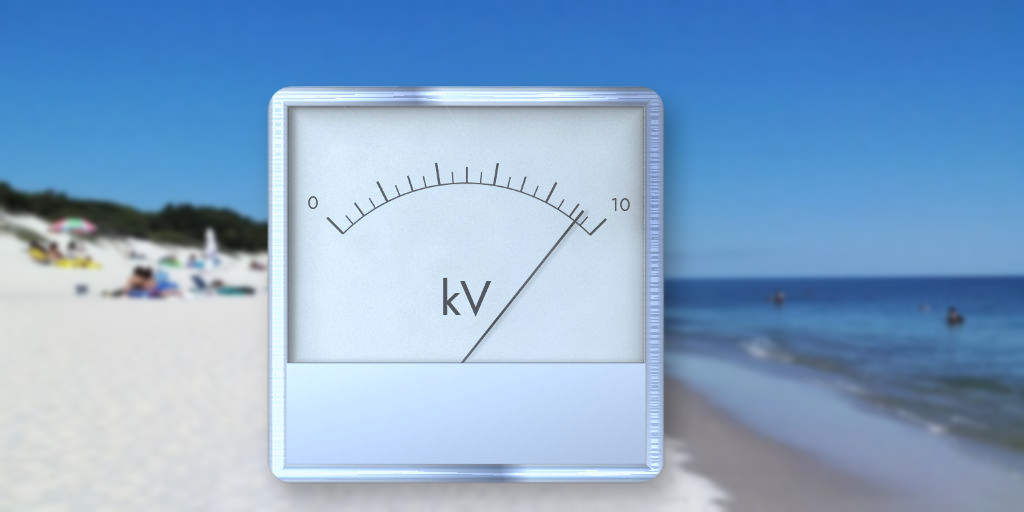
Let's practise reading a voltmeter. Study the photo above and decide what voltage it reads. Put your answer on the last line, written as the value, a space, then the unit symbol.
9.25 kV
